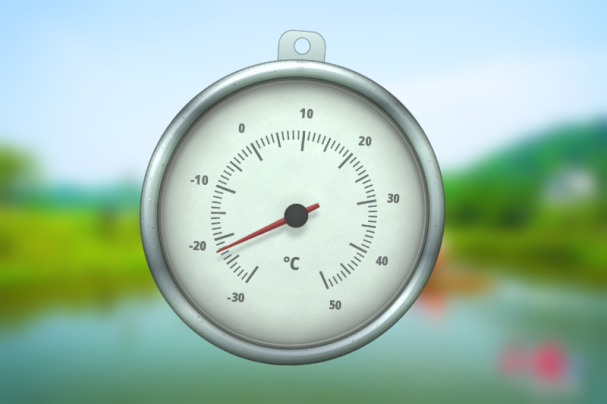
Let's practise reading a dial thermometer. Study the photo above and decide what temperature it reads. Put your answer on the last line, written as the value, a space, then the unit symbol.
-22 °C
